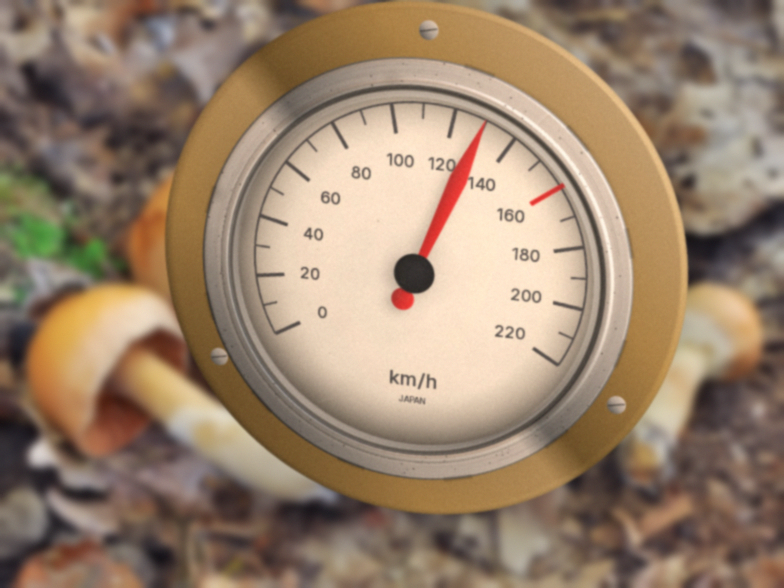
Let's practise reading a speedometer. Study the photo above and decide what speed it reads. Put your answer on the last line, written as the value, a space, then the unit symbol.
130 km/h
